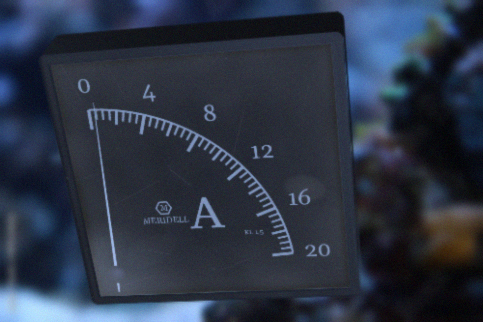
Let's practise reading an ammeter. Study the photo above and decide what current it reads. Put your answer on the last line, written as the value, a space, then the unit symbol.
0.5 A
